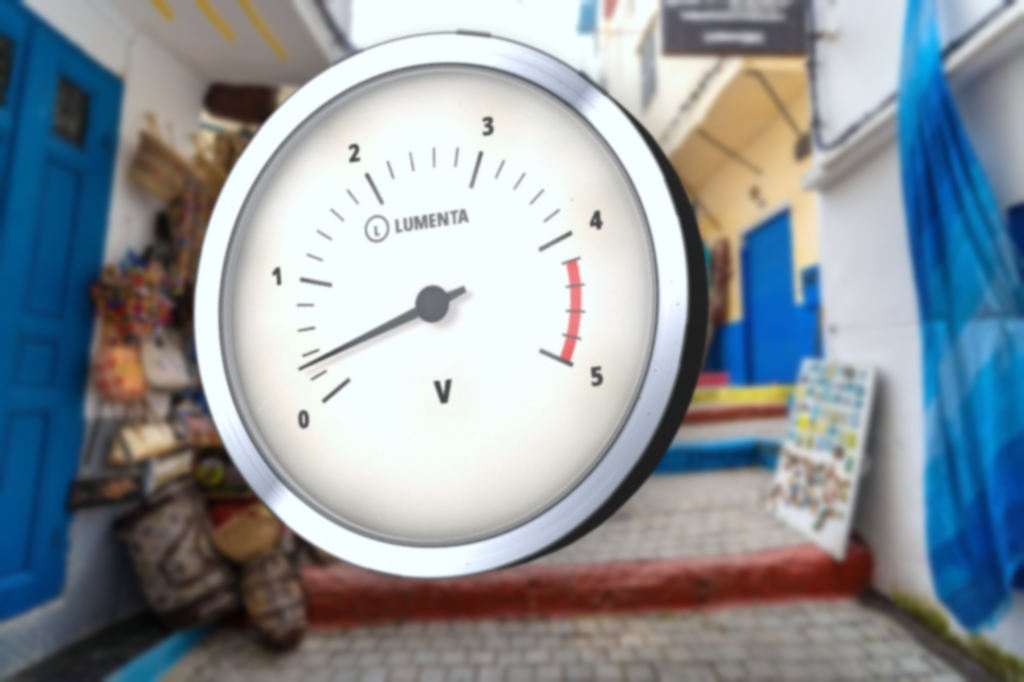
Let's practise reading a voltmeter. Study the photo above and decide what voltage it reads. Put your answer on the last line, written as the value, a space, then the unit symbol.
0.3 V
